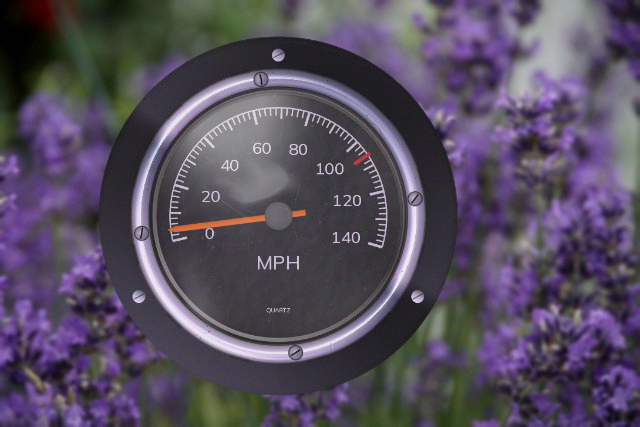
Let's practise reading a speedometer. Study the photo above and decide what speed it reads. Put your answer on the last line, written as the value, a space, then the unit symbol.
4 mph
